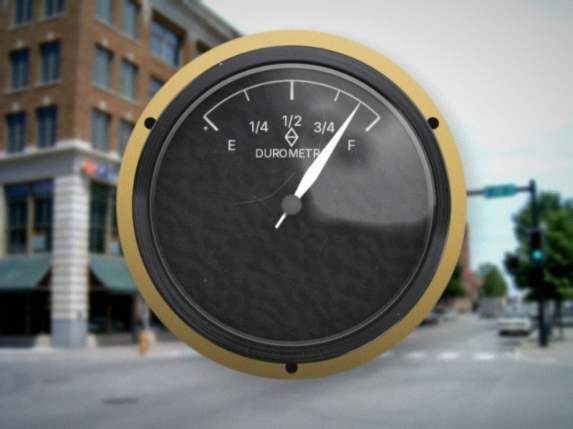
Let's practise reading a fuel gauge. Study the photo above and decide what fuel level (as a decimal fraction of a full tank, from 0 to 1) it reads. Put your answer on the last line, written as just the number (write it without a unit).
0.875
